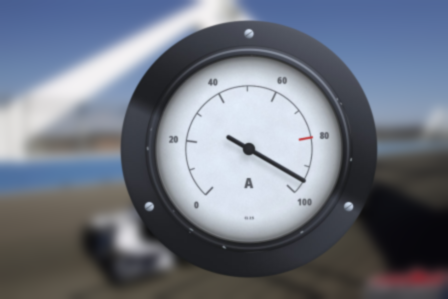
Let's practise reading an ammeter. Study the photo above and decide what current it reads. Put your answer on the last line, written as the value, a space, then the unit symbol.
95 A
